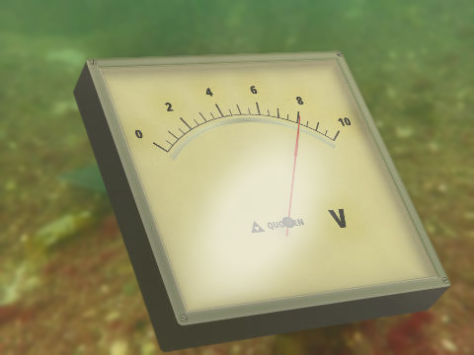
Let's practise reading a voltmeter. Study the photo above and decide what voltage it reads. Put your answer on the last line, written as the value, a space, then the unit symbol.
8 V
